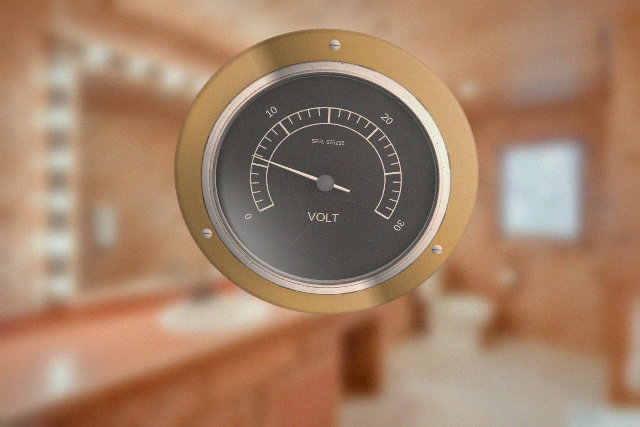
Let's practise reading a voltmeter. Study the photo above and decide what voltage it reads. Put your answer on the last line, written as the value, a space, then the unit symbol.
6 V
